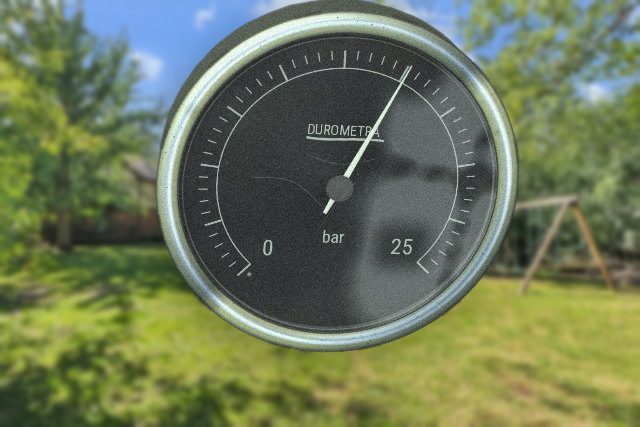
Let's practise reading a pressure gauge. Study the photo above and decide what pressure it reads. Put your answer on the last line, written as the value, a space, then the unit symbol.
15 bar
